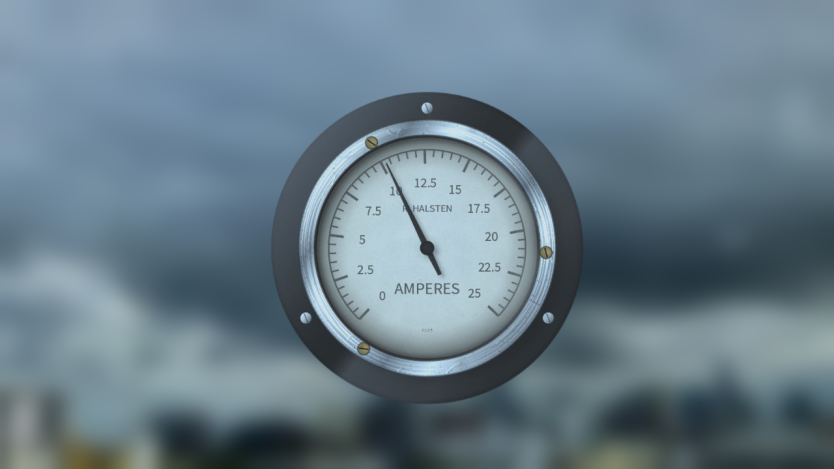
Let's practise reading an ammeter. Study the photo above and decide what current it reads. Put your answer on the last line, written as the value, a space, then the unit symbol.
10.25 A
